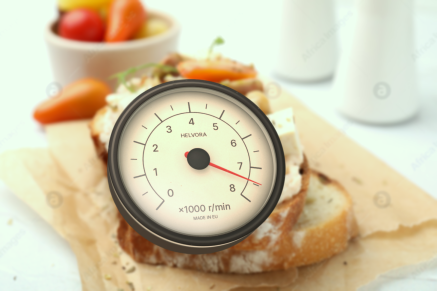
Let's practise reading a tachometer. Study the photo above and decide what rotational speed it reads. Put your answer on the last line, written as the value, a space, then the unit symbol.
7500 rpm
